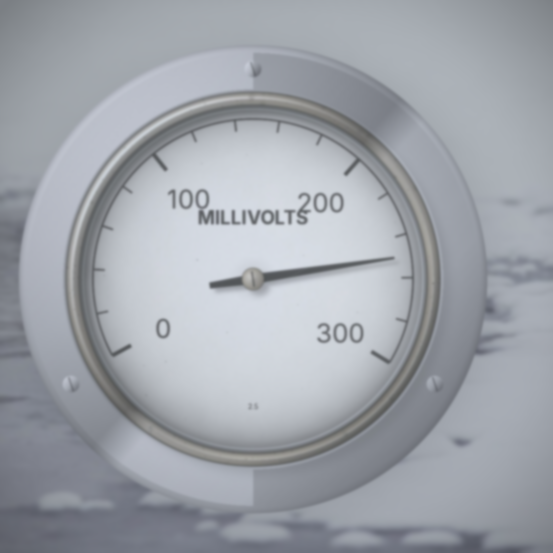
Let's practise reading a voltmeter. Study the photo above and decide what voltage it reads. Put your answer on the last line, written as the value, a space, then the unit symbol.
250 mV
